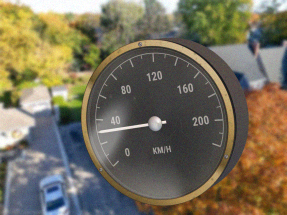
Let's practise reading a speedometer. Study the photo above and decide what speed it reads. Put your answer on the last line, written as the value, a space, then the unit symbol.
30 km/h
